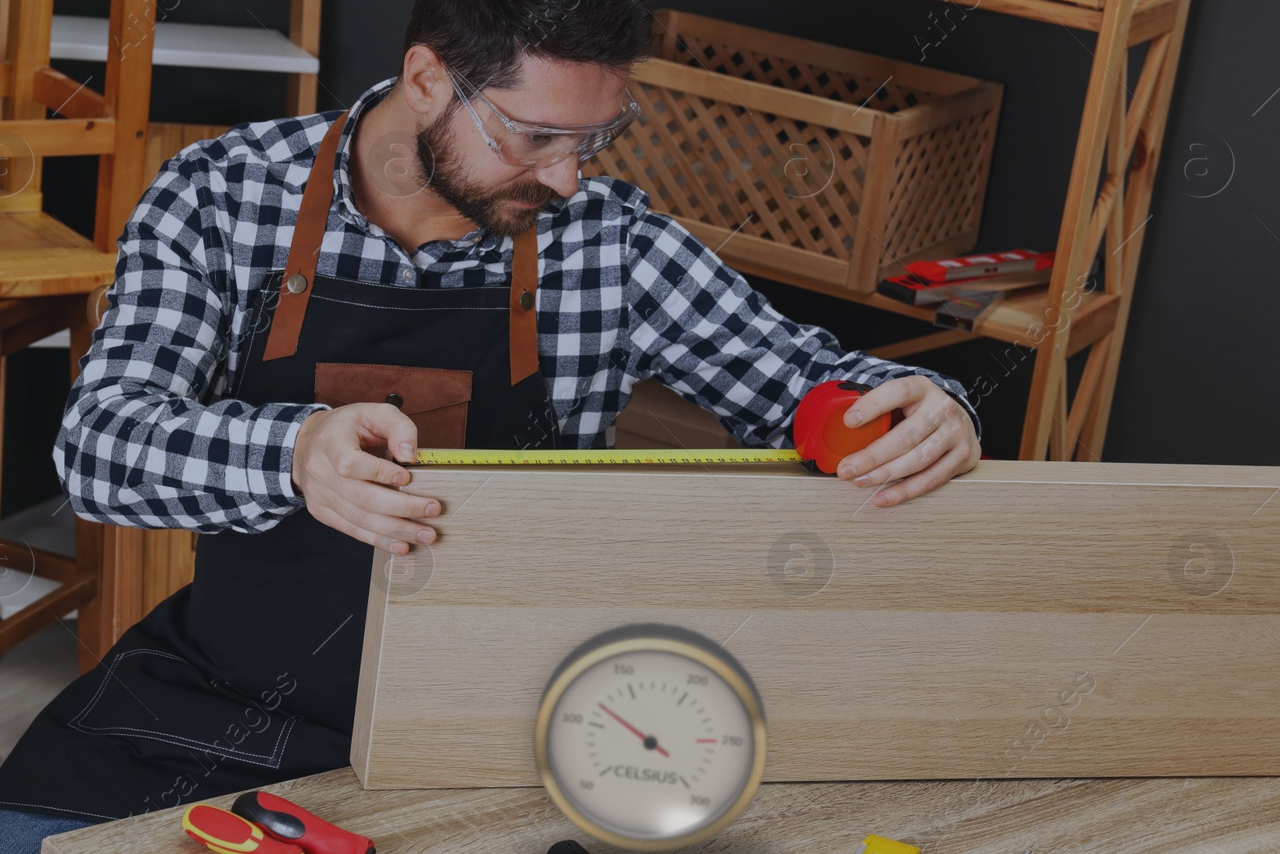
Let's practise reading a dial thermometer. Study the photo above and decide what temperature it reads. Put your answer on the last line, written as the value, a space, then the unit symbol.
120 °C
